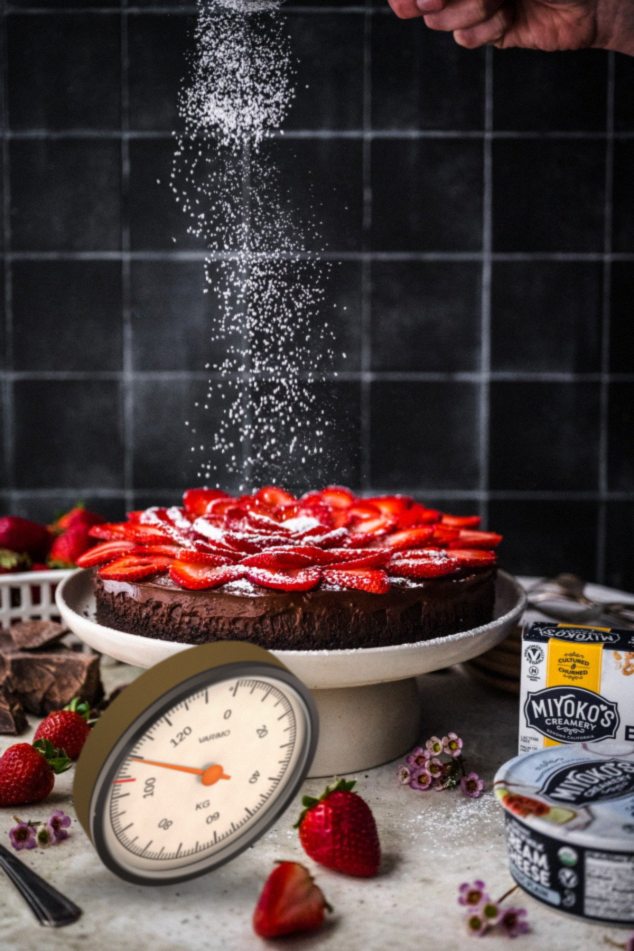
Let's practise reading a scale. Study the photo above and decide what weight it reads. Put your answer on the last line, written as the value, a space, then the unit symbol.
110 kg
